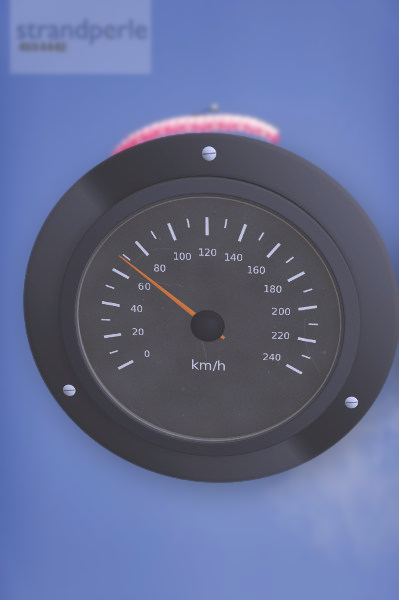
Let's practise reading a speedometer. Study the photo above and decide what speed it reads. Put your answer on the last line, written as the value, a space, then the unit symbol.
70 km/h
